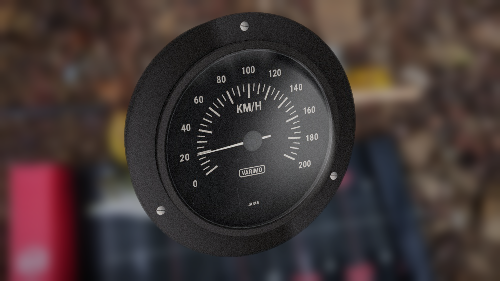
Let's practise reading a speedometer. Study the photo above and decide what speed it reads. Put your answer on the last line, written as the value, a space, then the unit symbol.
20 km/h
